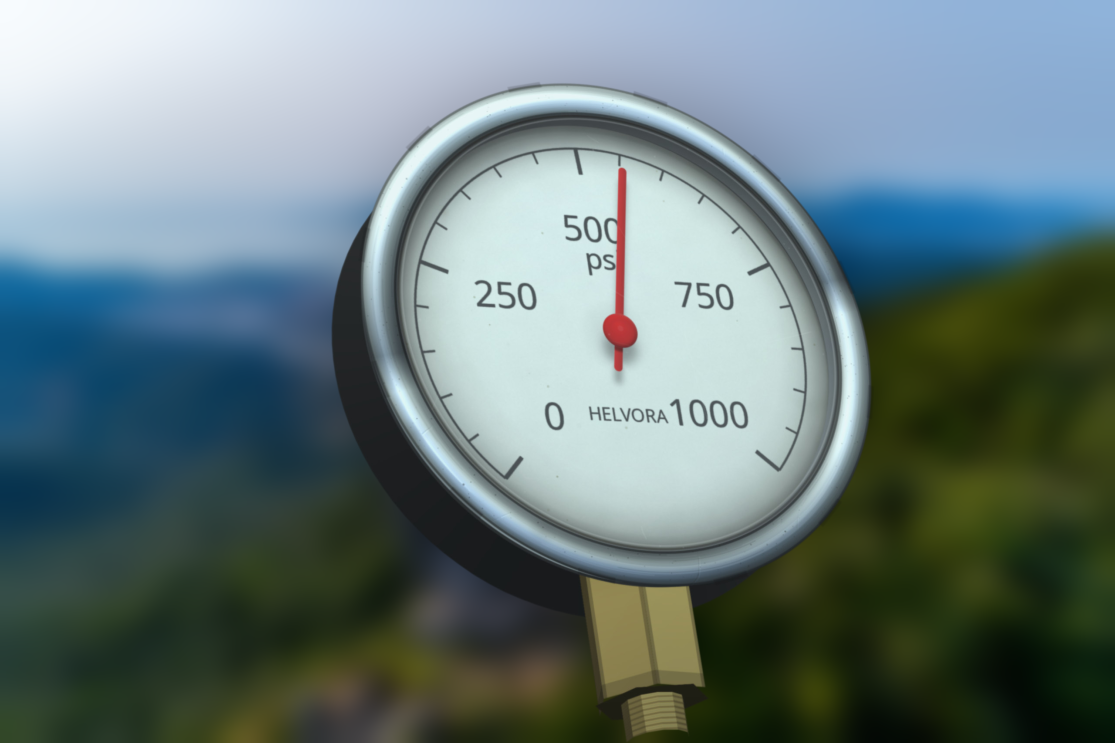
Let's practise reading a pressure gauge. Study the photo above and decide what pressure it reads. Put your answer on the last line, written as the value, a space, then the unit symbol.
550 psi
